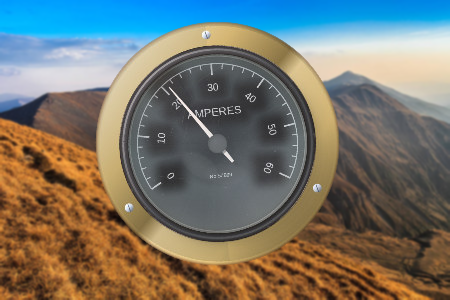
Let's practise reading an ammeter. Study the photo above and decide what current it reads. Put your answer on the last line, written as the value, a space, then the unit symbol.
21 A
